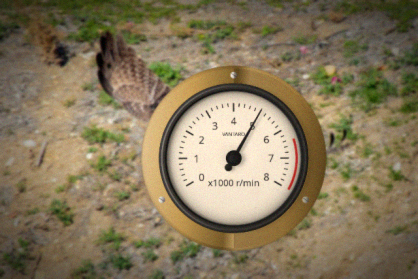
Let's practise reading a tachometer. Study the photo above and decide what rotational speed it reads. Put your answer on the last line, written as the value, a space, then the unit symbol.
5000 rpm
